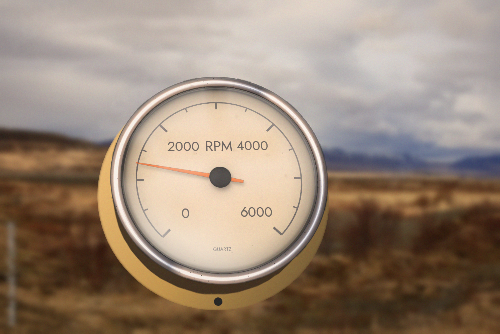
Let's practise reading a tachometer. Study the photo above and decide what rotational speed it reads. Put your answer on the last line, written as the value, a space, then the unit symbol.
1250 rpm
